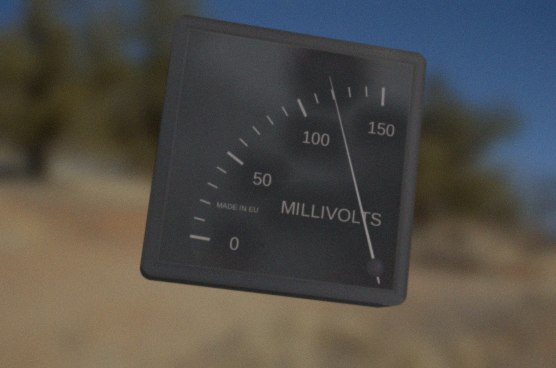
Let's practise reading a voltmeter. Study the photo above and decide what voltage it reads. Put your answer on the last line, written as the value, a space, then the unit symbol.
120 mV
